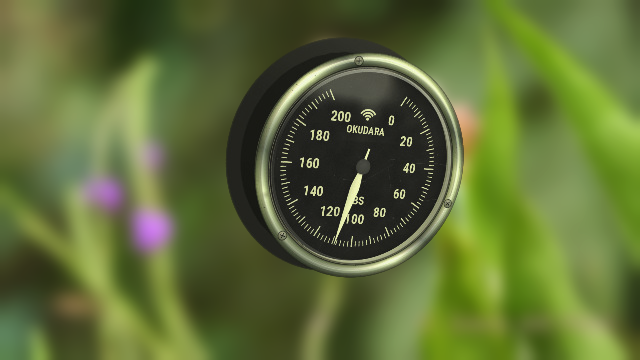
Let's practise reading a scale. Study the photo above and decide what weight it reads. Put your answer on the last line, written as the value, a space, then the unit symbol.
110 lb
